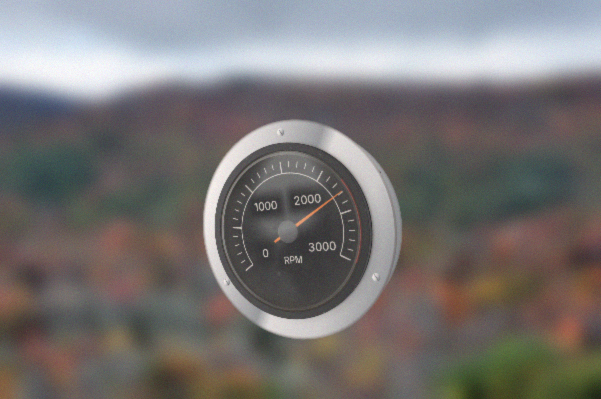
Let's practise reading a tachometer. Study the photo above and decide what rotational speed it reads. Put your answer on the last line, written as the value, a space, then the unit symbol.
2300 rpm
